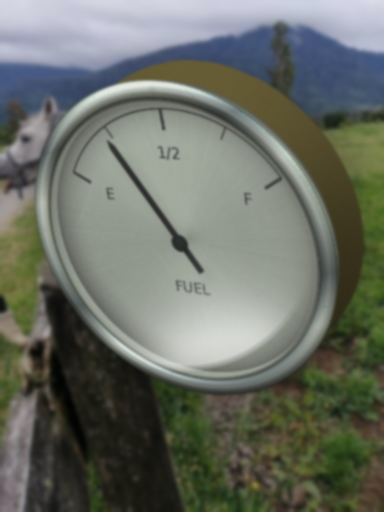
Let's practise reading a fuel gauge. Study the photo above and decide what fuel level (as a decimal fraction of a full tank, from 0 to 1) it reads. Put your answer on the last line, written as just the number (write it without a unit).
0.25
